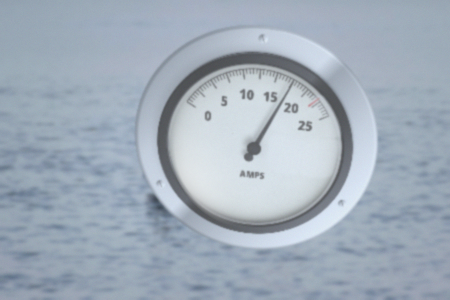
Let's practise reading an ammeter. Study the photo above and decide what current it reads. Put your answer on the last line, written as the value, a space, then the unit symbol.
17.5 A
